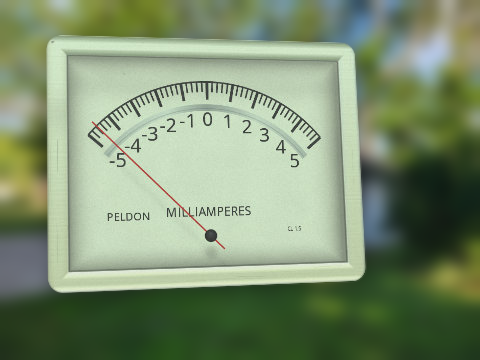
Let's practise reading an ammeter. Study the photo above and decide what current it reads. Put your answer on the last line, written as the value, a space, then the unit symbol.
-4.6 mA
